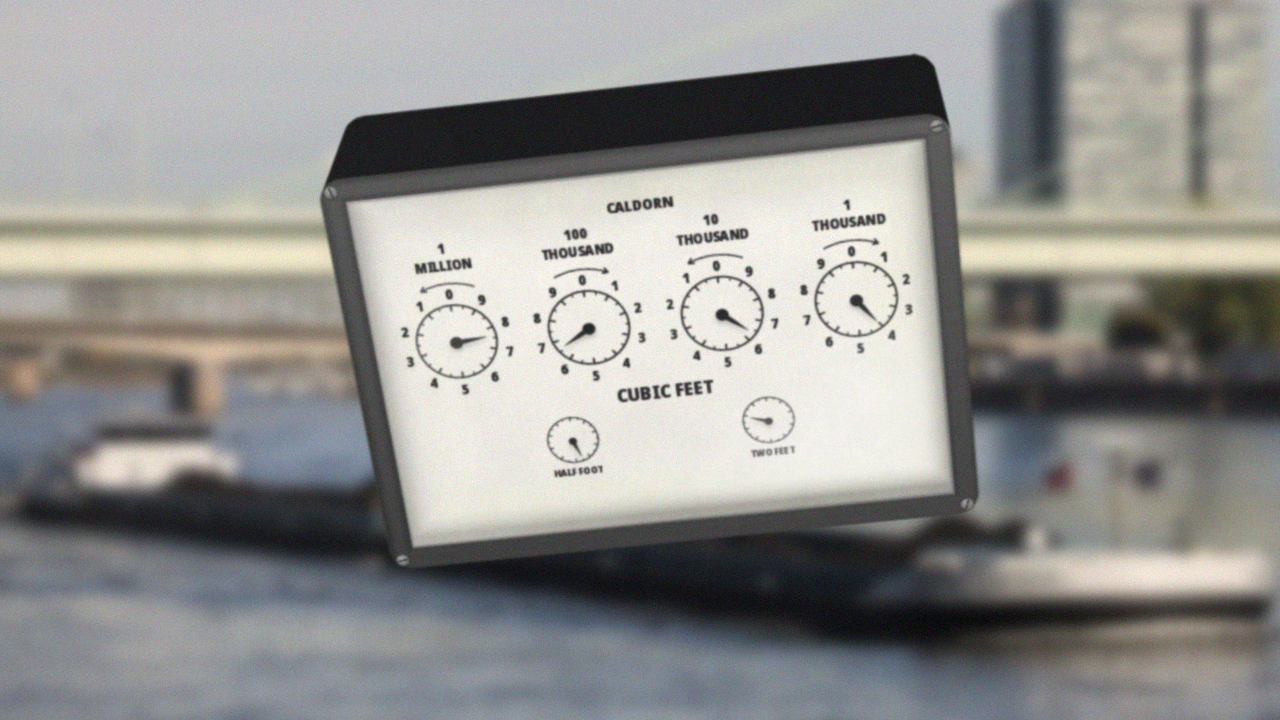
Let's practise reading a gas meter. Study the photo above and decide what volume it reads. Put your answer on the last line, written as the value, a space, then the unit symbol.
766400 ft³
